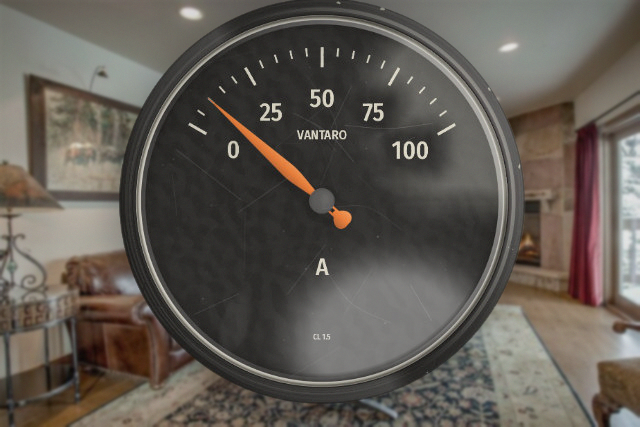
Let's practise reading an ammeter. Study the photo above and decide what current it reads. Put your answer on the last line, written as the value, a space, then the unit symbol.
10 A
